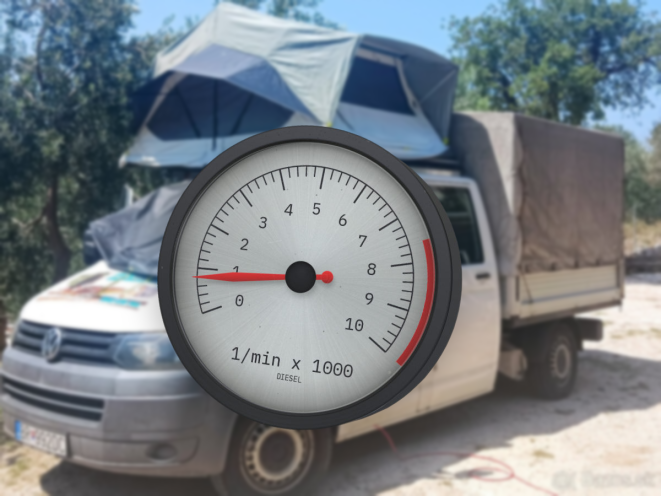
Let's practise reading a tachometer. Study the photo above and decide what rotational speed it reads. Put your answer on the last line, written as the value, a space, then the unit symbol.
800 rpm
